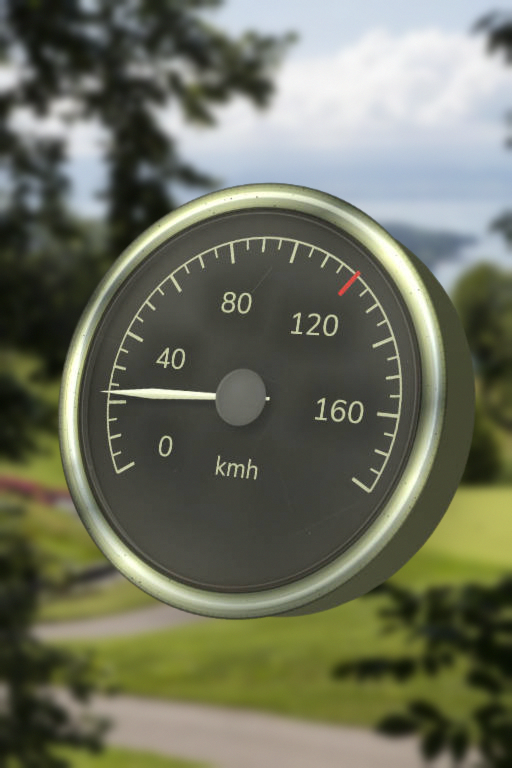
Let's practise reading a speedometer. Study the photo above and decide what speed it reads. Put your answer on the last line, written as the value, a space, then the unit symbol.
22.5 km/h
